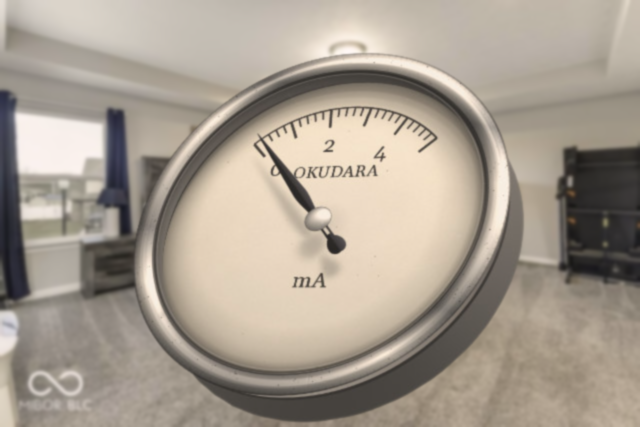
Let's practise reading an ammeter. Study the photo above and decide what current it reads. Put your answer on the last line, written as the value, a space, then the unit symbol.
0.2 mA
